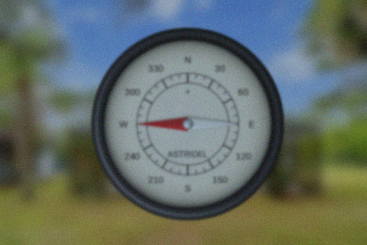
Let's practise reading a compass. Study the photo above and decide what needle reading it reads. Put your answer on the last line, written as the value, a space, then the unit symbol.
270 °
